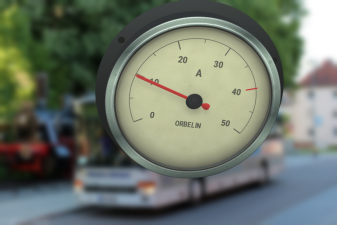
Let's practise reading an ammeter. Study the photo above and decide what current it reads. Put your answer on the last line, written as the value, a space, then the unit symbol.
10 A
